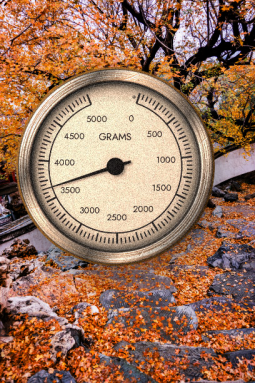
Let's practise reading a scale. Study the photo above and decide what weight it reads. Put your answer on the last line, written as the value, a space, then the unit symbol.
3650 g
